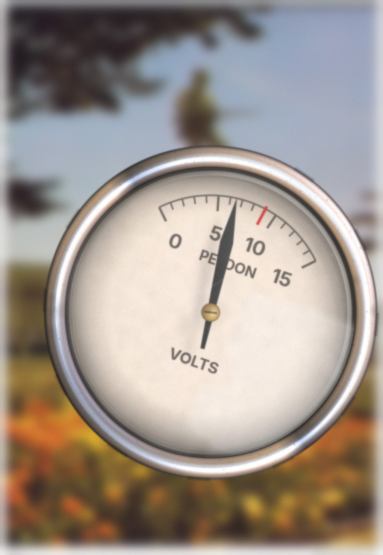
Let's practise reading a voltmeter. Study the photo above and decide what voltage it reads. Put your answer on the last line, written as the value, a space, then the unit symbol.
6.5 V
